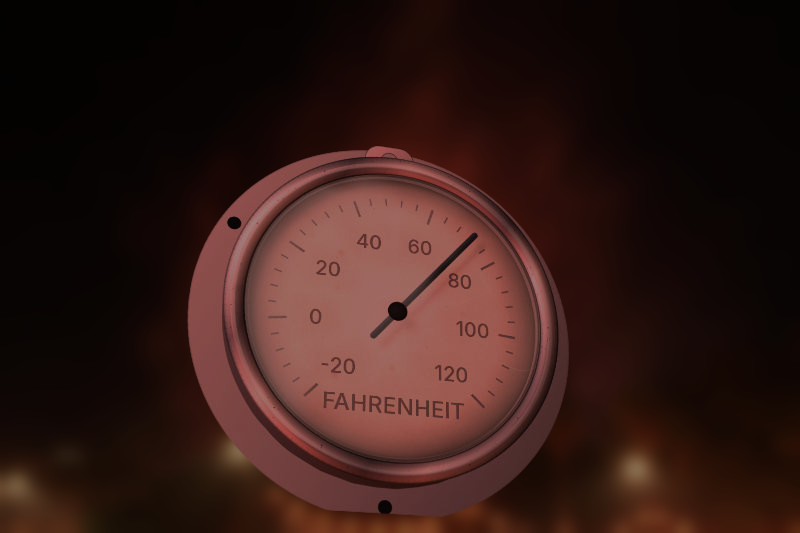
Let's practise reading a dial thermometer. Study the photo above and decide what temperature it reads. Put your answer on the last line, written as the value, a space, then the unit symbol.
72 °F
